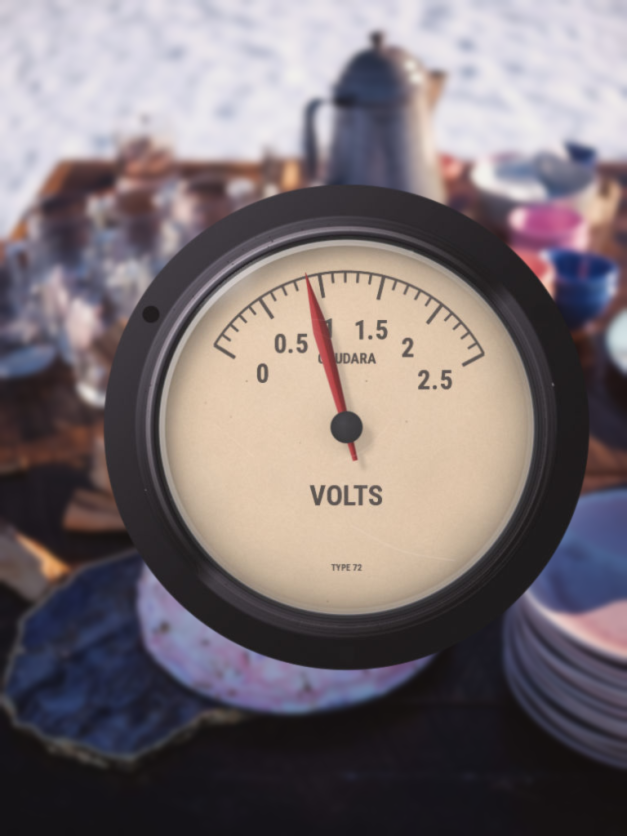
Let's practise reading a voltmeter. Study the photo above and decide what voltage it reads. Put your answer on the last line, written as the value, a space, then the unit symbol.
0.9 V
